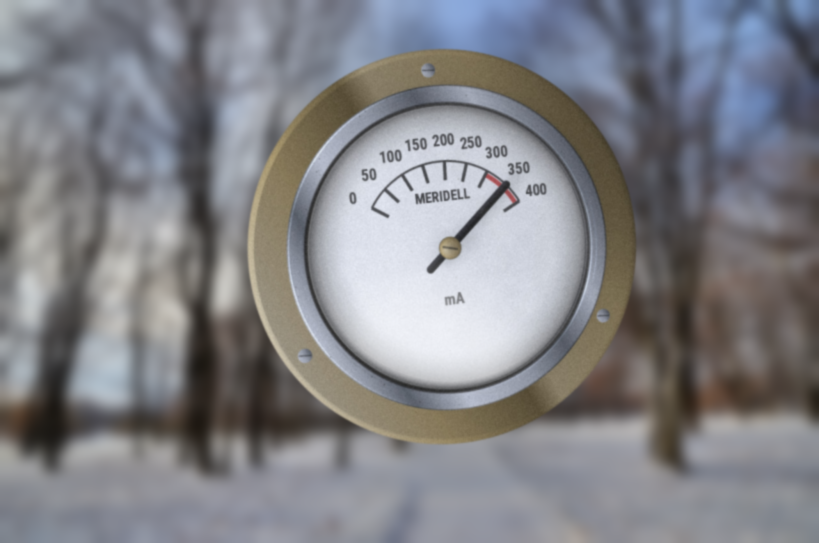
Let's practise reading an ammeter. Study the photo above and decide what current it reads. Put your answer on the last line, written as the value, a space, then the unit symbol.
350 mA
